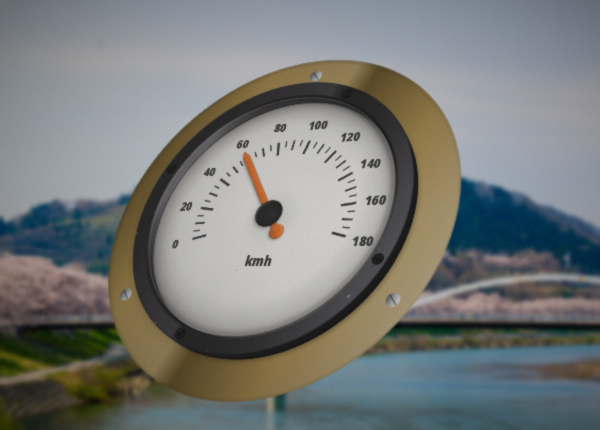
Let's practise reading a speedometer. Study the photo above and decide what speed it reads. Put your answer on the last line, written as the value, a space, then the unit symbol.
60 km/h
